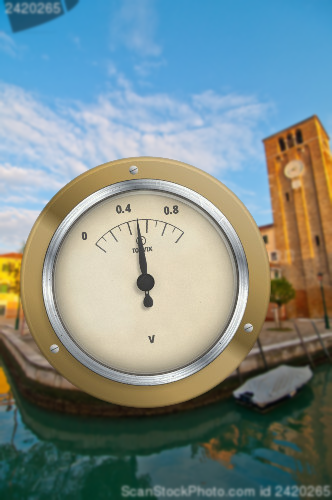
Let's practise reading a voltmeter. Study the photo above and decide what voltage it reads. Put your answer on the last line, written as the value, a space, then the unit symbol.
0.5 V
